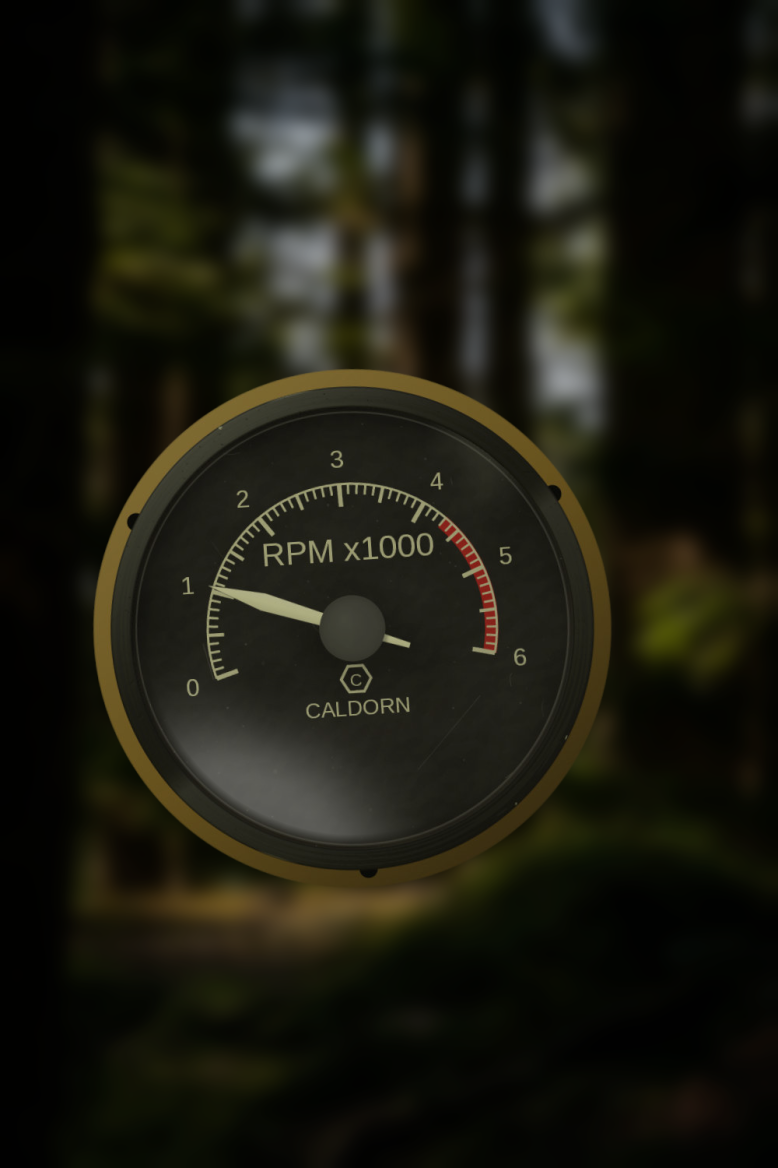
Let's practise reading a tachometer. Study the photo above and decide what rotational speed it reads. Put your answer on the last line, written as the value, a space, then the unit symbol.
1050 rpm
